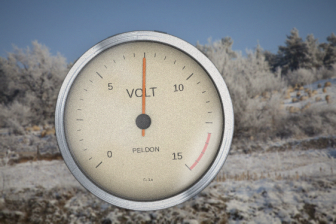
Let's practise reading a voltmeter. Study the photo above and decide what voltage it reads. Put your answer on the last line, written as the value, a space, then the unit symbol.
7.5 V
